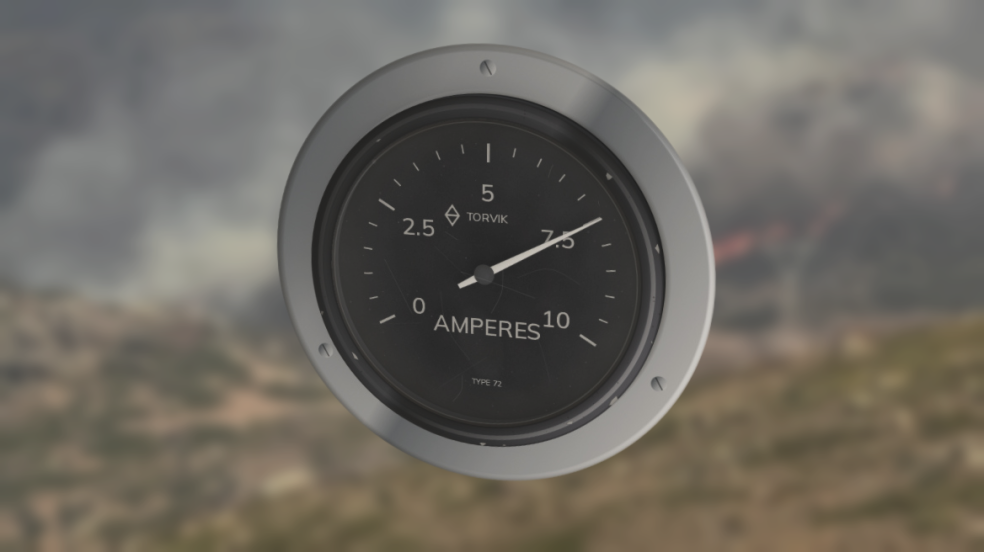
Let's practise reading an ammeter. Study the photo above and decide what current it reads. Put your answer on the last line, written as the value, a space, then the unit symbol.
7.5 A
